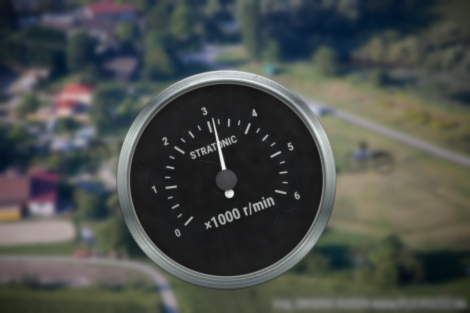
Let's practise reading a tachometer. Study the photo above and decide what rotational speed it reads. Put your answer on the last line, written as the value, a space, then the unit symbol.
3125 rpm
